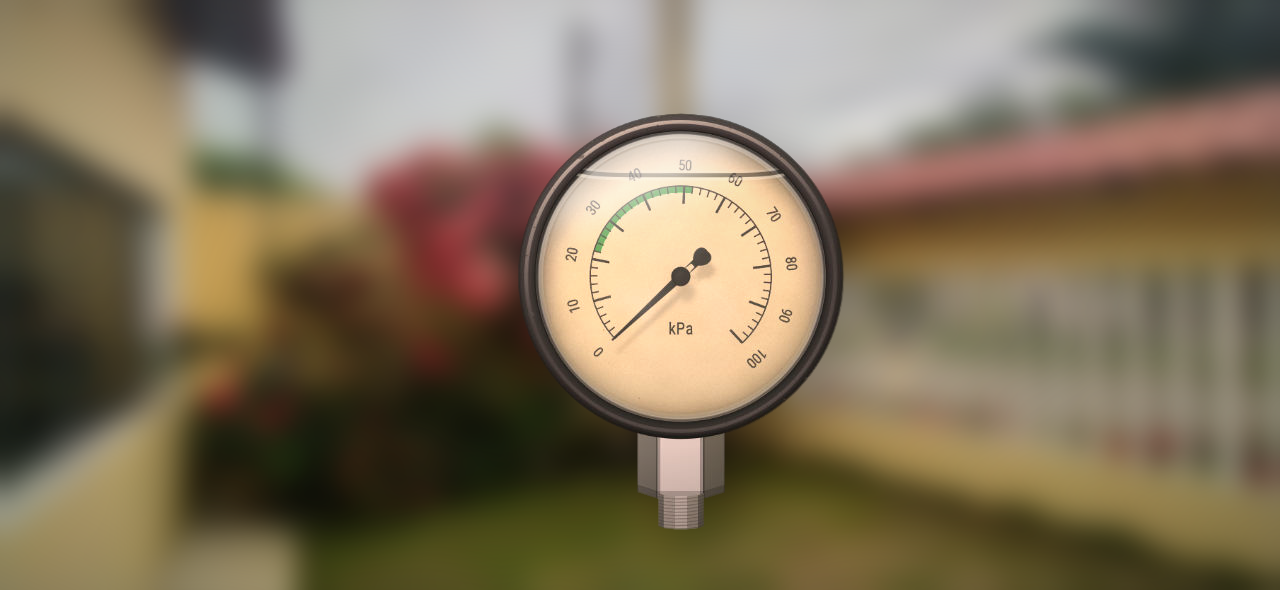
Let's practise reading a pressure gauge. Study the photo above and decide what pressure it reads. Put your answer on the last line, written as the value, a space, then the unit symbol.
0 kPa
